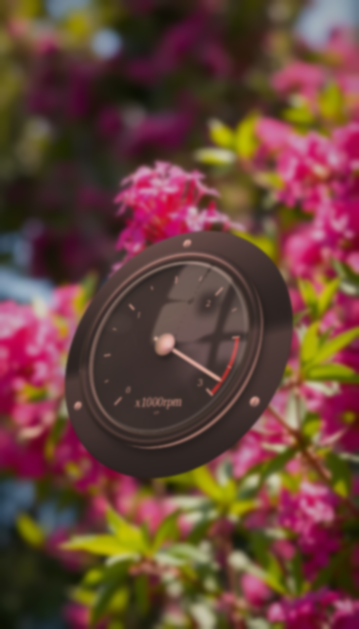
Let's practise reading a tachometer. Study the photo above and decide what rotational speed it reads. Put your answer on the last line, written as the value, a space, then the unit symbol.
2875 rpm
